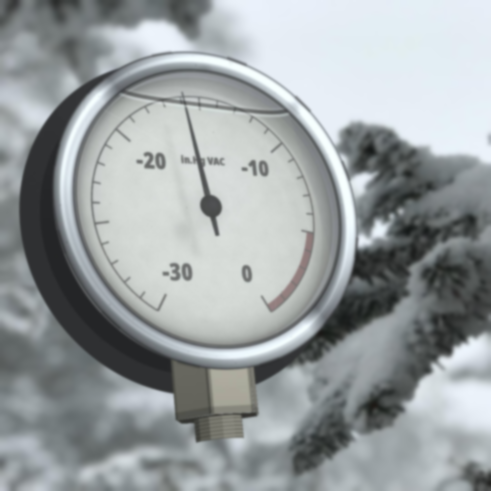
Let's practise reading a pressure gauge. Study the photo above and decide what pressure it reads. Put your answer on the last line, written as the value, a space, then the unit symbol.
-16 inHg
